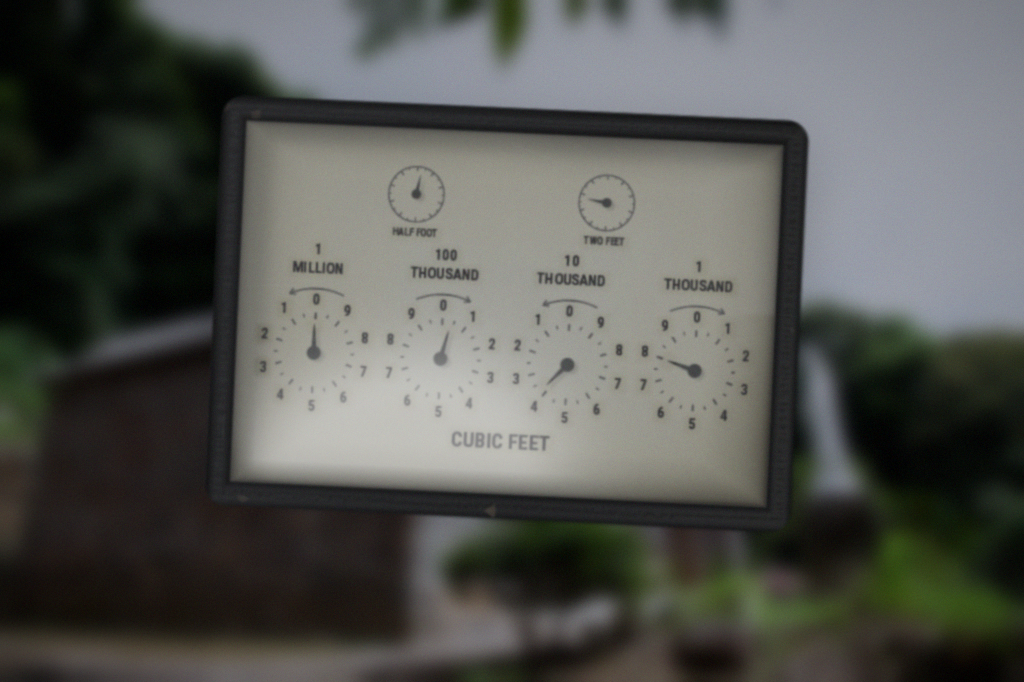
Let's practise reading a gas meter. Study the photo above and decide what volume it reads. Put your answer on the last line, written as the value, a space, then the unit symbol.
3800 ft³
